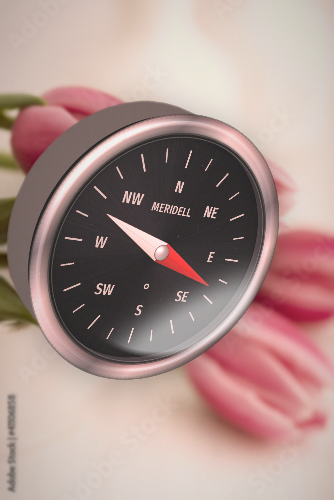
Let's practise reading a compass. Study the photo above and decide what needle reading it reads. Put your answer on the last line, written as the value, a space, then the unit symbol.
112.5 °
